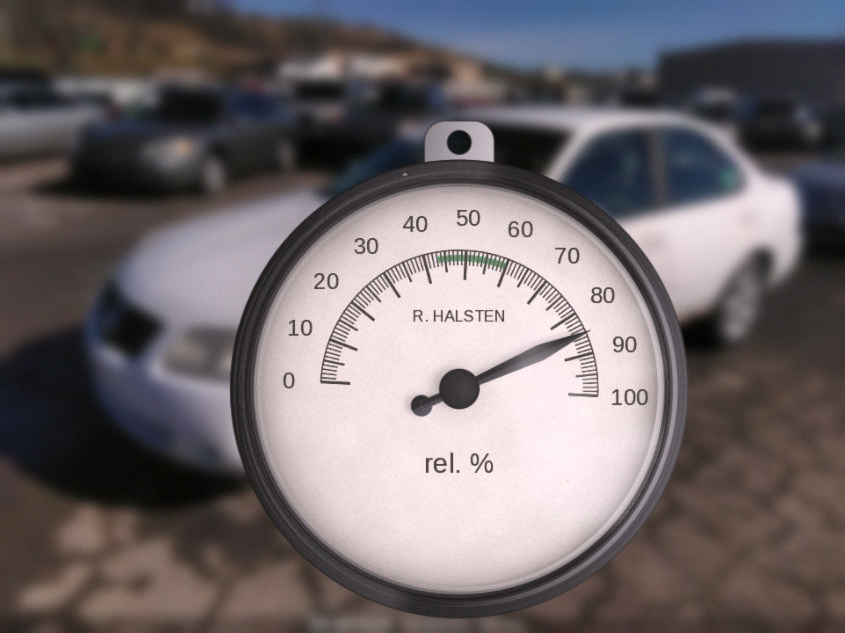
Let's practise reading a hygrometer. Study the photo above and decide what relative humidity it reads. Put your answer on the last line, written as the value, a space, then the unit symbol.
85 %
